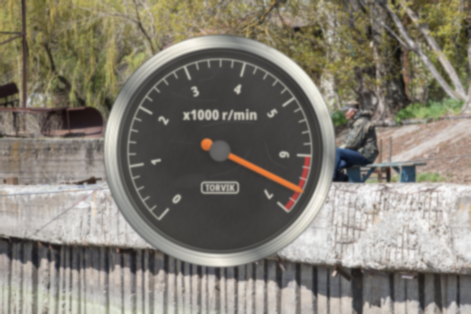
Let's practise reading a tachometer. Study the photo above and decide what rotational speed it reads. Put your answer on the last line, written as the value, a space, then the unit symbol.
6600 rpm
